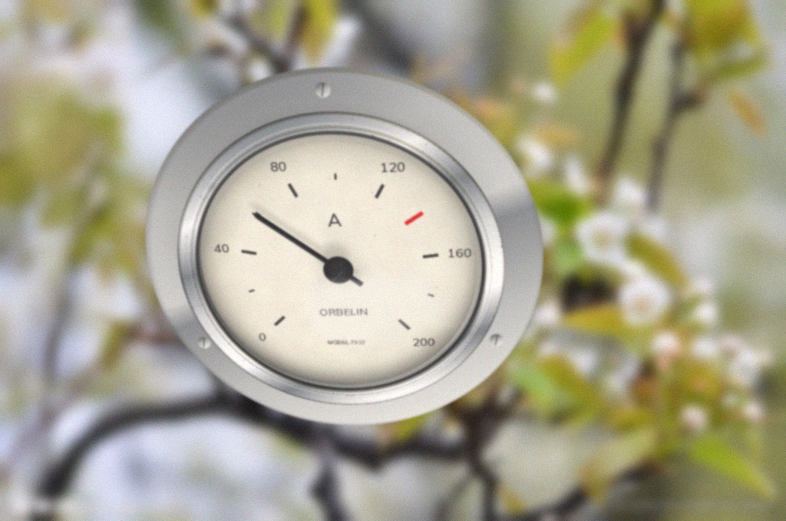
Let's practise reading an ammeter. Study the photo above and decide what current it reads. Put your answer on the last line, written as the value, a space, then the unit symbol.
60 A
